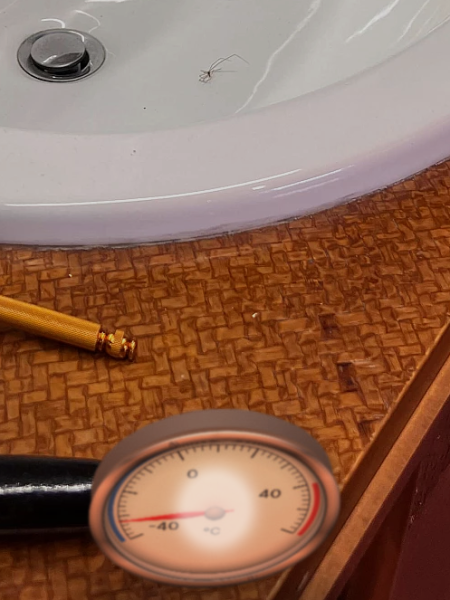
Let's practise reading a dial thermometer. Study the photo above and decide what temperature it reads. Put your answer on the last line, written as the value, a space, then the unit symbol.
-30 °C
